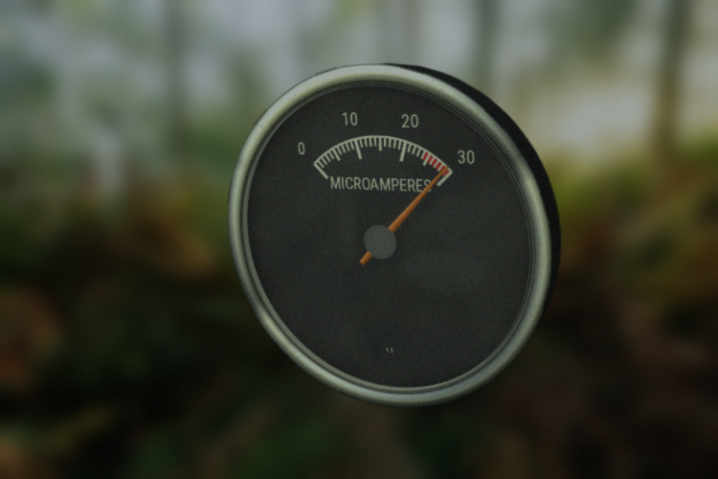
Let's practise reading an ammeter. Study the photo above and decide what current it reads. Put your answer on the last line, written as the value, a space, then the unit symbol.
29 µA
